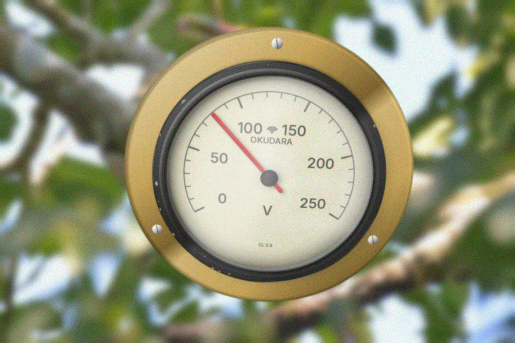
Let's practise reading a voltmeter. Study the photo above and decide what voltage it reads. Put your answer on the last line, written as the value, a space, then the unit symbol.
80 V
